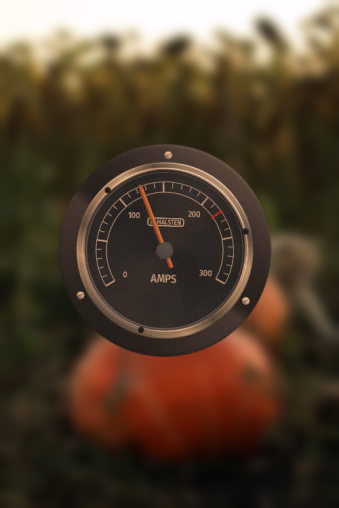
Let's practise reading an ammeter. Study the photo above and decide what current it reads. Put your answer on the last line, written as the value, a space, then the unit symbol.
125 A
